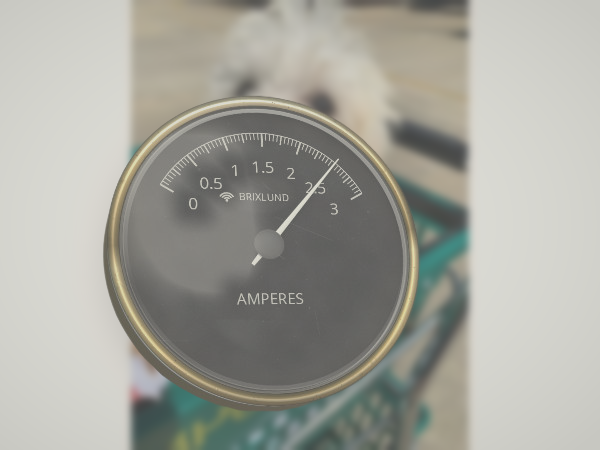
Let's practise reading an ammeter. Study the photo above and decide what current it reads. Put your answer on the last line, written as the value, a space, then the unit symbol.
2.5 A
